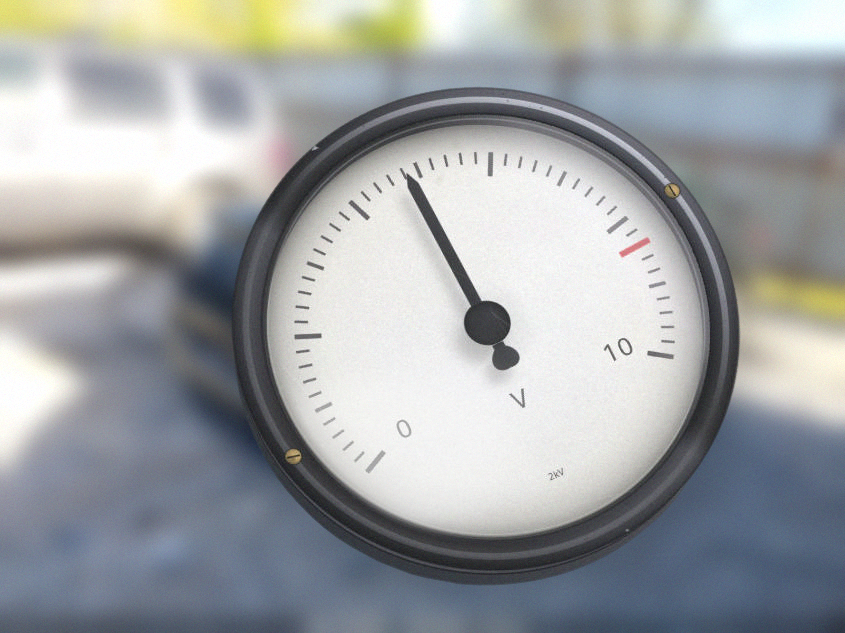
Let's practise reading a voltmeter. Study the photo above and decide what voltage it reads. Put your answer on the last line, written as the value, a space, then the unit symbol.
4.8 V
